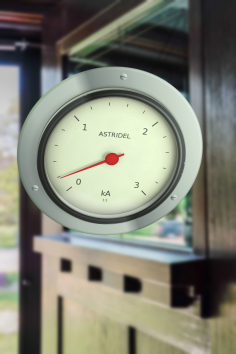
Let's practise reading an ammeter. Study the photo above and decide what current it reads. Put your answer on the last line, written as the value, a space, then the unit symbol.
0.2 kA
